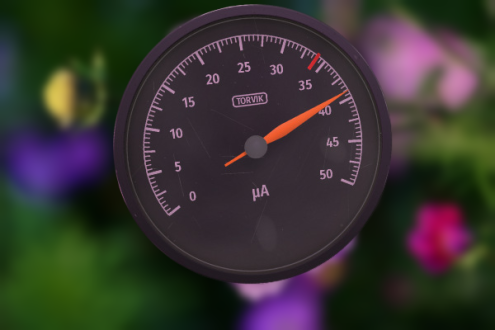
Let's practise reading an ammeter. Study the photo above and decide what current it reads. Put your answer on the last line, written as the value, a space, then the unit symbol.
39 µA
